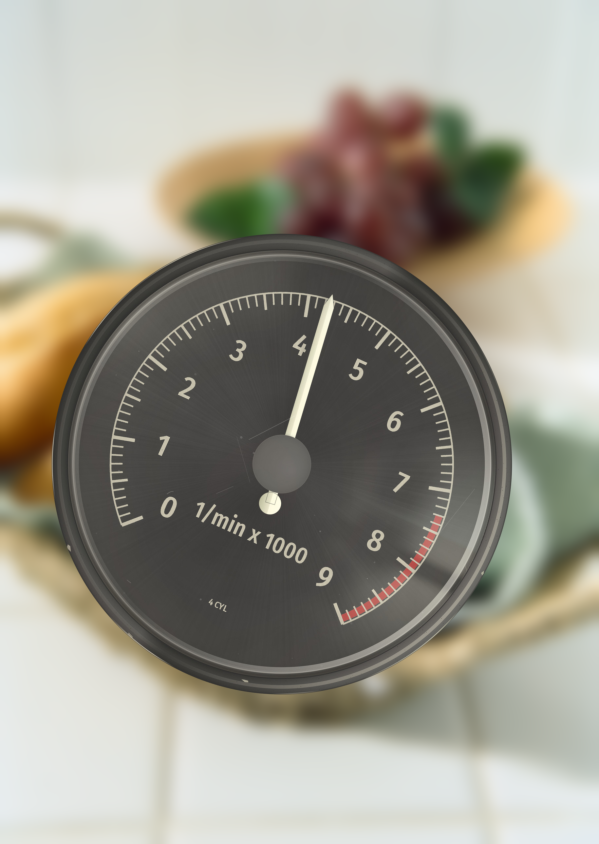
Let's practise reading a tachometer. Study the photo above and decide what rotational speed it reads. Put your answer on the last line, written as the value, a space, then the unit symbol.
4250 rpm
